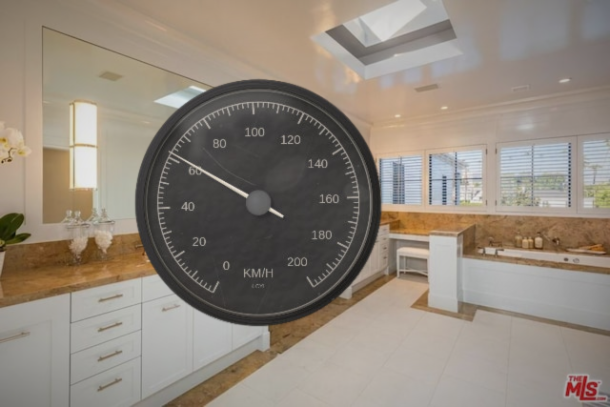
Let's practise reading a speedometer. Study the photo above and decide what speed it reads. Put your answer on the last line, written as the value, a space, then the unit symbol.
62 km/h
